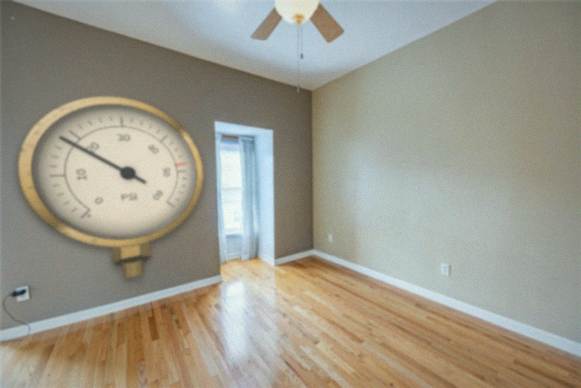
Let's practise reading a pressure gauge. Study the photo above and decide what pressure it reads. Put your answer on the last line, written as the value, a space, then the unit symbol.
18 psi
